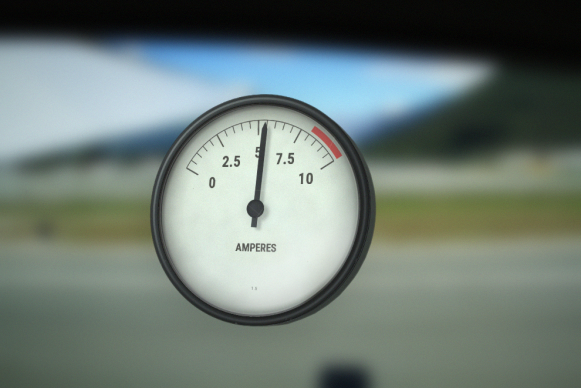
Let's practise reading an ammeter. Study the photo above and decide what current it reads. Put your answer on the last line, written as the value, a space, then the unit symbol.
5.5 A
